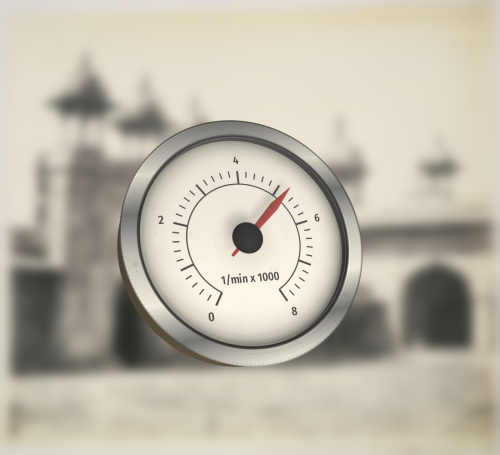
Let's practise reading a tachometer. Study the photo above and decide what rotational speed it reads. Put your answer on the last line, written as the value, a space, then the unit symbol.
5200 rpm
